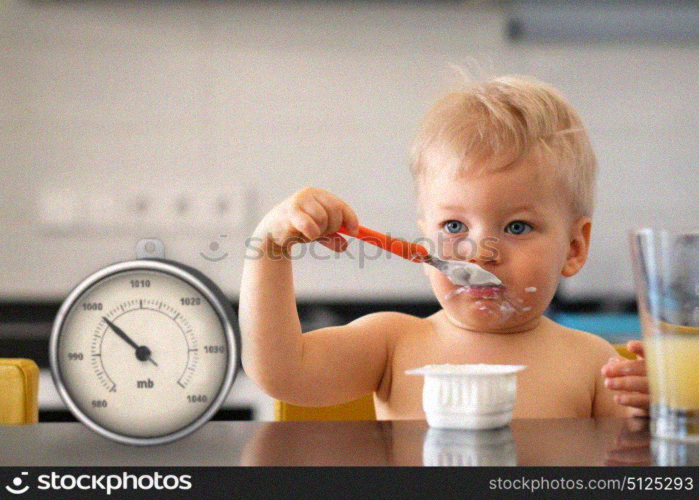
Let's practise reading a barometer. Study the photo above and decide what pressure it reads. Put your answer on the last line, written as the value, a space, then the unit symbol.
1000 mbar
